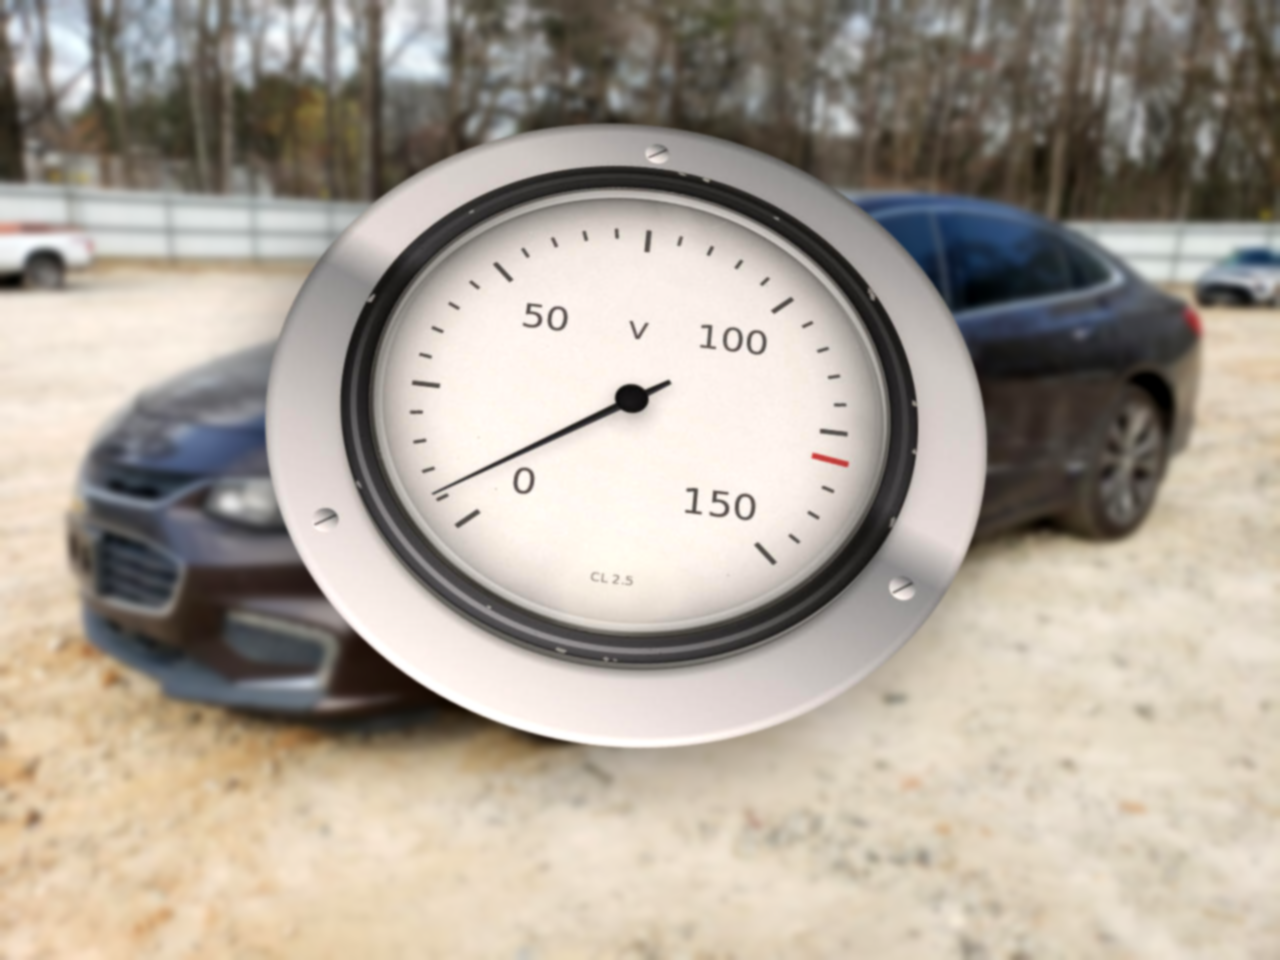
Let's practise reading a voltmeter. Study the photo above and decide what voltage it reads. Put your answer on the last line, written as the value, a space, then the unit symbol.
5 V
